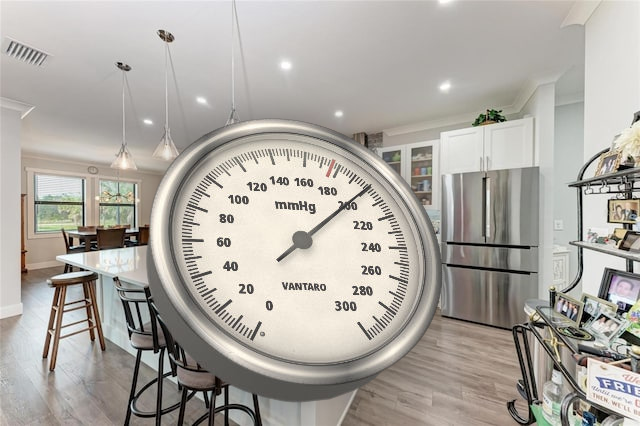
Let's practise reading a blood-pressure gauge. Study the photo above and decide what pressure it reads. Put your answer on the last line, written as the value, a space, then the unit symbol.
200 mmHg
